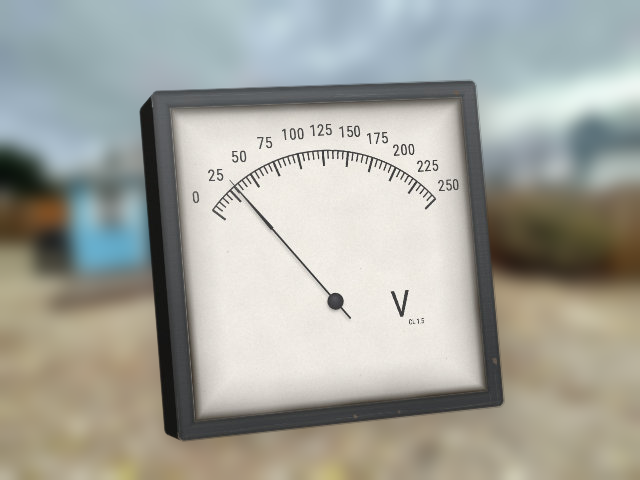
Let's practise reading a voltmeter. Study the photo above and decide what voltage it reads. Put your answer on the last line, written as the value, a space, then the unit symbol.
30 V
